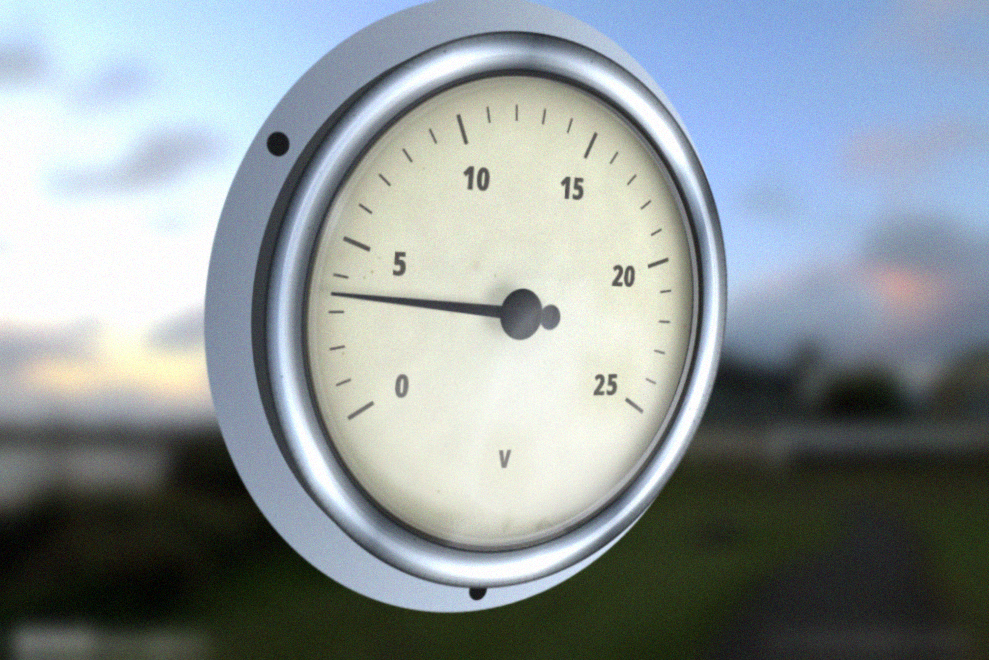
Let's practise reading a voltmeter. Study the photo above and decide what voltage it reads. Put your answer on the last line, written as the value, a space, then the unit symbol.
3.5 V
